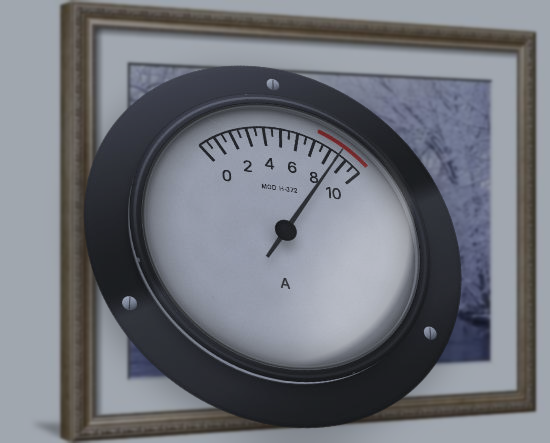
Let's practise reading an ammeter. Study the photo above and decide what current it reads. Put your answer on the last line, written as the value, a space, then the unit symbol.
8.5 A
